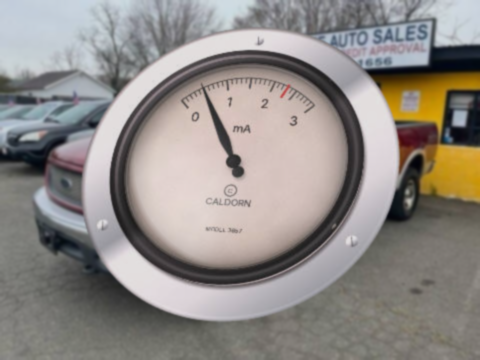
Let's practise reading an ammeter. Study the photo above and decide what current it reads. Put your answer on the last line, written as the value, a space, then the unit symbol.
0.5 mA
